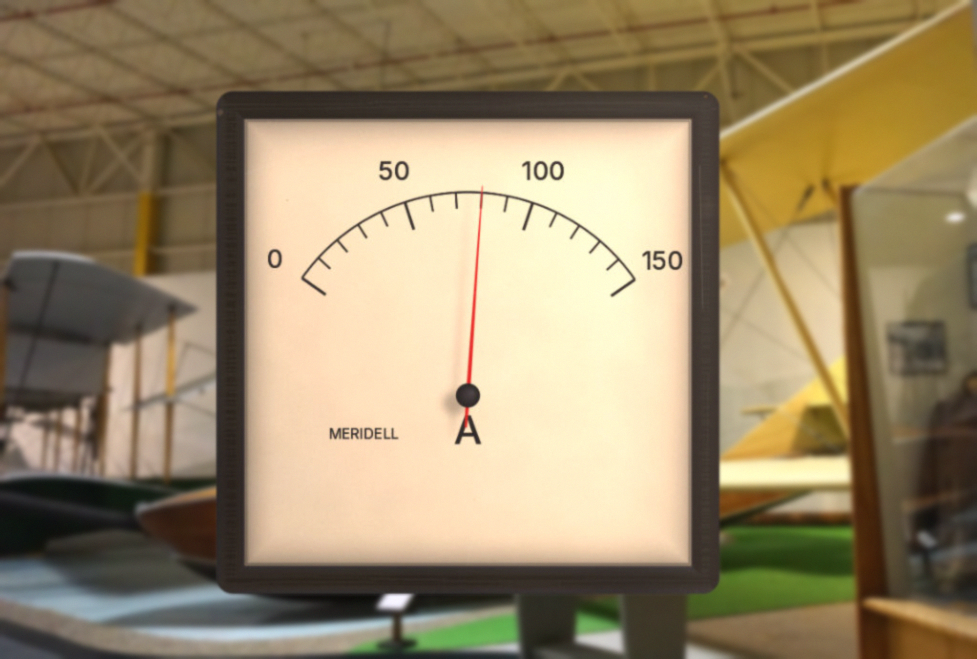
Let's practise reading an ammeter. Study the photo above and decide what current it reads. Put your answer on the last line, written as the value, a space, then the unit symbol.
80 A
